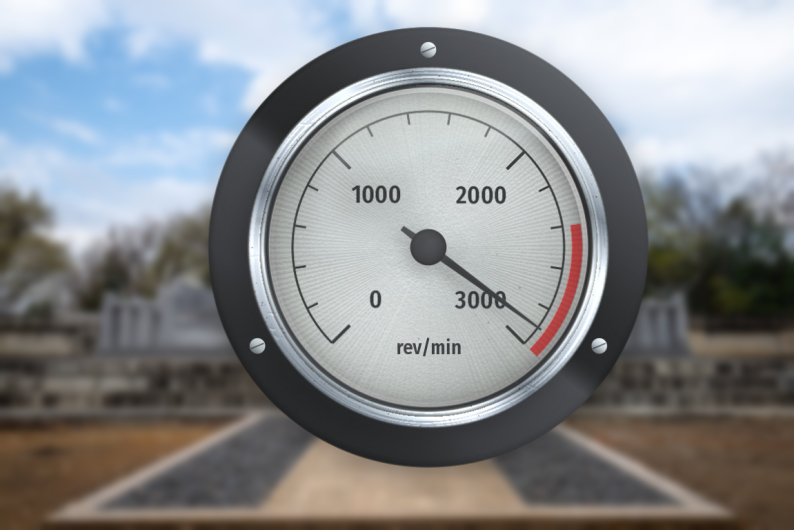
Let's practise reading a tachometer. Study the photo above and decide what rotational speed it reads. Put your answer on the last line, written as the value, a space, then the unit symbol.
2900 rpm
